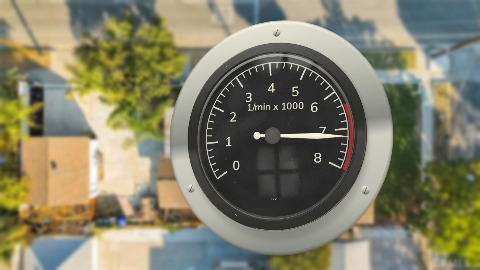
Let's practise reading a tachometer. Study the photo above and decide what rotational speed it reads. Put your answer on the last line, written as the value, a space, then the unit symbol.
7200 rpm
